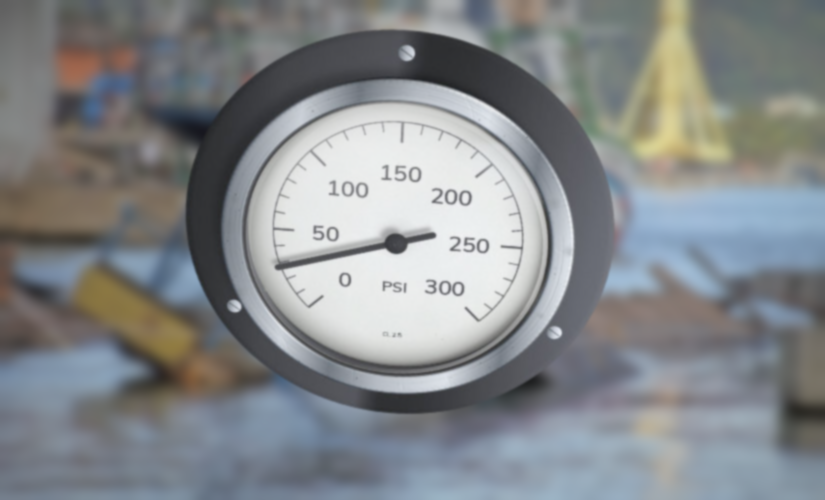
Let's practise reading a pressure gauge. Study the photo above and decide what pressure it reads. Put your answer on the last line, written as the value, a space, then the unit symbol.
30 psi
